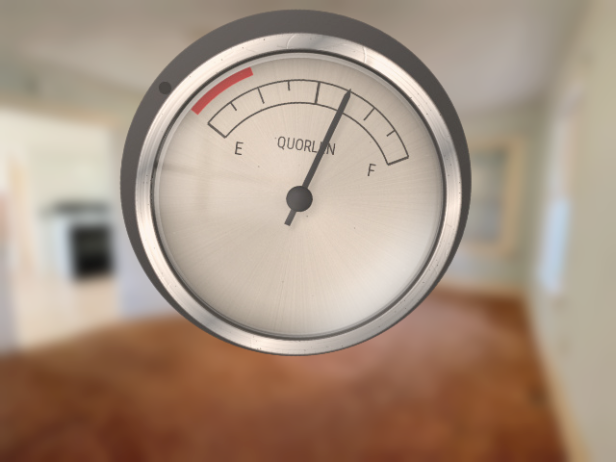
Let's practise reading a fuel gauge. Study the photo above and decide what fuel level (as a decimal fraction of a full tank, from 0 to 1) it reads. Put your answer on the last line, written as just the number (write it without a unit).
0.625
